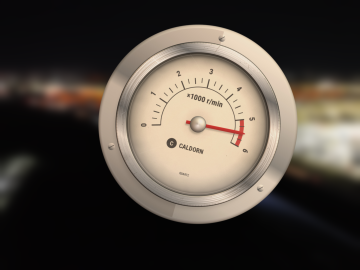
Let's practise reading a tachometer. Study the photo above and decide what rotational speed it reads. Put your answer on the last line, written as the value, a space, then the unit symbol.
5500 rpm
